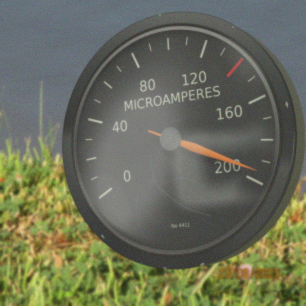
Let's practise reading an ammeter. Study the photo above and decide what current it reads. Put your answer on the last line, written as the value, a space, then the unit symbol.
195 µA
